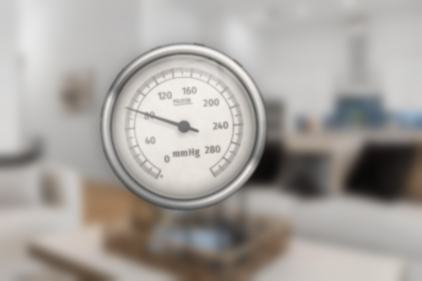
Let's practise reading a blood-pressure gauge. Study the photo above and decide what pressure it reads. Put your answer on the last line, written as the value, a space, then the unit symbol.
80 mmHg
